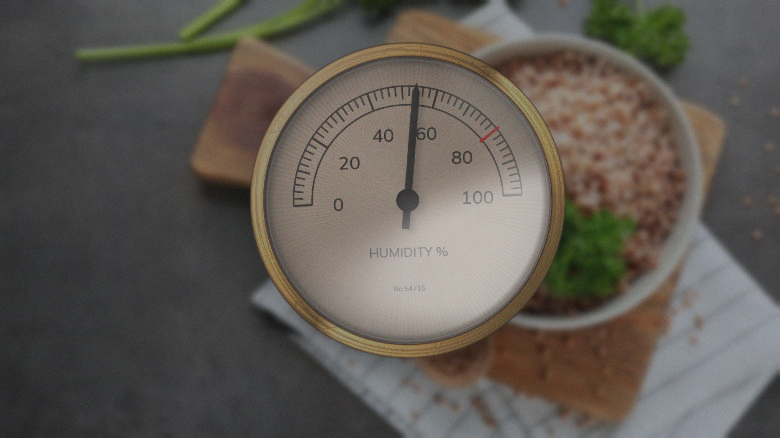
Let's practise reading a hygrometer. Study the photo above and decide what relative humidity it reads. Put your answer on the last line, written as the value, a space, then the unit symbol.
54 %
